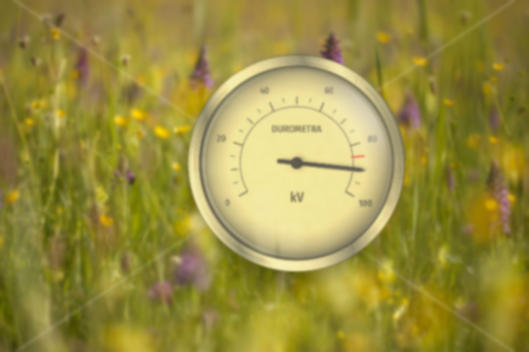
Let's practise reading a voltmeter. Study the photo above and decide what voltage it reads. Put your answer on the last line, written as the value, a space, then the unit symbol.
90 kV
